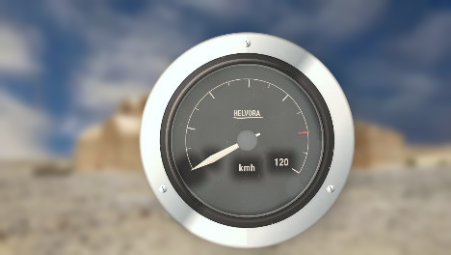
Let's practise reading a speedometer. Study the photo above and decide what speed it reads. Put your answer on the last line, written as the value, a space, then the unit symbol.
0 km/h
